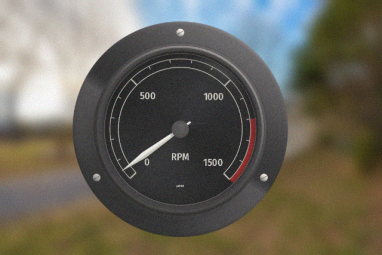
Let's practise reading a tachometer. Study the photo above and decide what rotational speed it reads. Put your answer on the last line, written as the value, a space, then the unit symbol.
50 rpm
